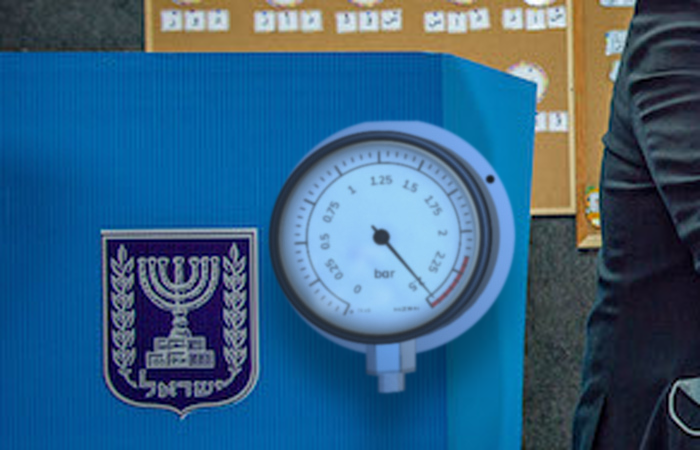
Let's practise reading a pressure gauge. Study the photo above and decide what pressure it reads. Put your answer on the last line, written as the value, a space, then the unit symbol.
2.45 bar
